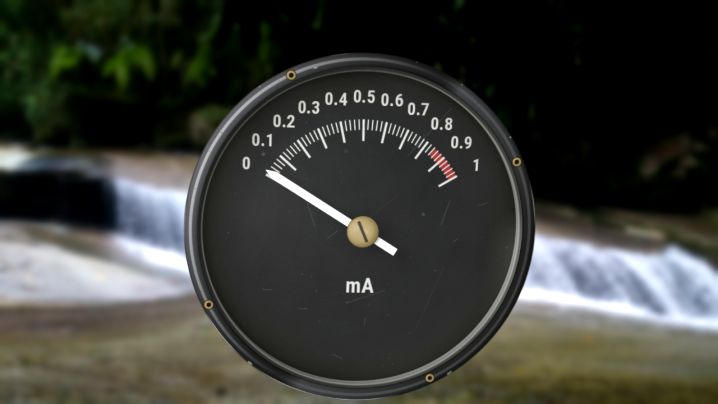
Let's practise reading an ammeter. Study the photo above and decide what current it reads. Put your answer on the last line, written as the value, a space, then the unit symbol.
0.02 mA
